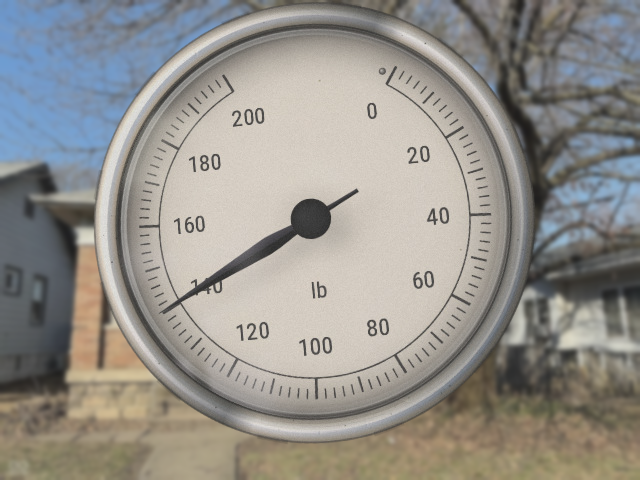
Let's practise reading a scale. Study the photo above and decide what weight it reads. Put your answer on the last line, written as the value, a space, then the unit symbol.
140 lb
